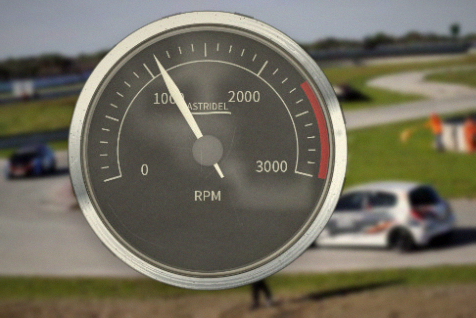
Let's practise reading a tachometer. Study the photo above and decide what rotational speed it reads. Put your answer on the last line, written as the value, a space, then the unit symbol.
1100 rpm
